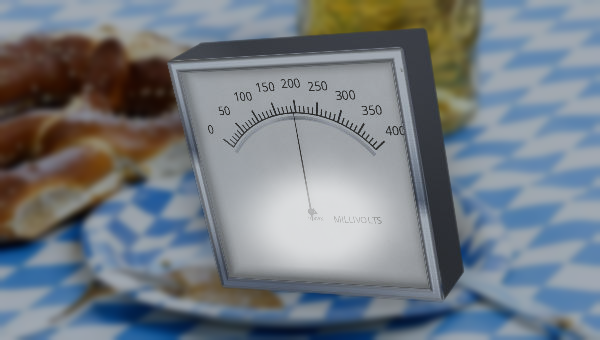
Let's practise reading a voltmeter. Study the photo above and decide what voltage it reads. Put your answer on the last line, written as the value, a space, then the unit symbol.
200 mV
